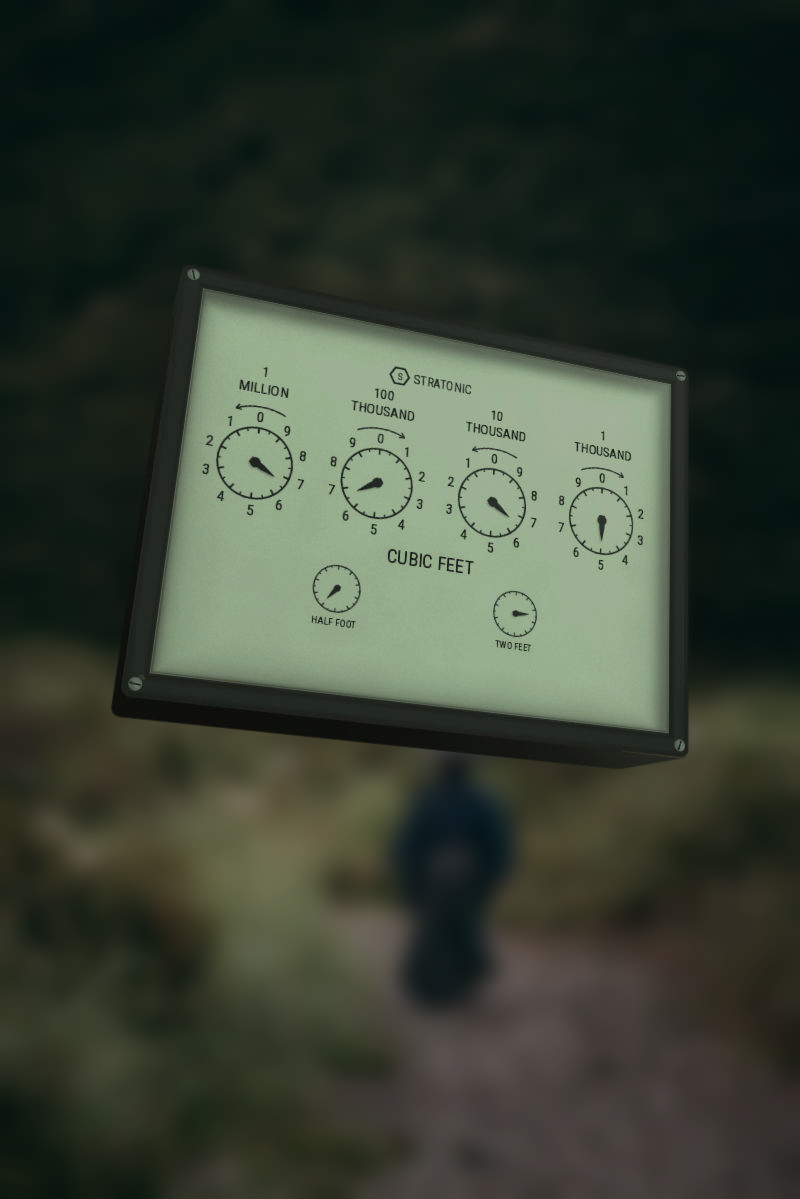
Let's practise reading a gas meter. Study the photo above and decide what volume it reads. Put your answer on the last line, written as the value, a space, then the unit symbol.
666500 ft³
